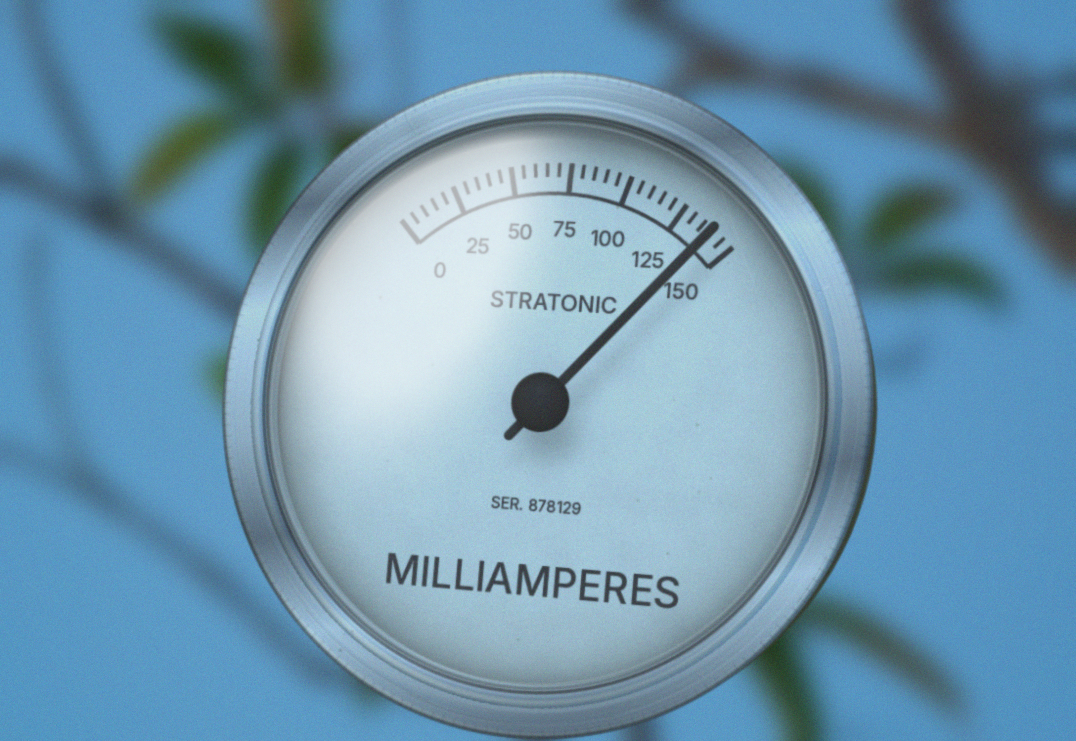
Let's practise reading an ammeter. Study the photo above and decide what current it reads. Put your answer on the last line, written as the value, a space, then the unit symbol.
140 mA
